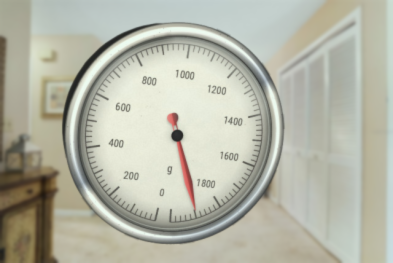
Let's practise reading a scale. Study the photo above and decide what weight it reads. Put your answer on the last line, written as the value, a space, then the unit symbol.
1900 g
